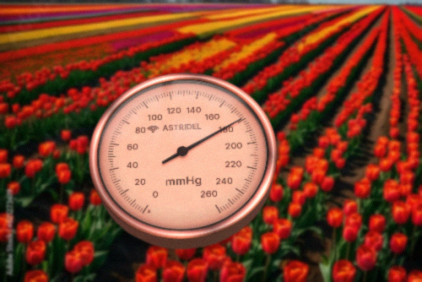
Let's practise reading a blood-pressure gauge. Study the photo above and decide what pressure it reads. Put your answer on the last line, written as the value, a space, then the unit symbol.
180 mmHg
